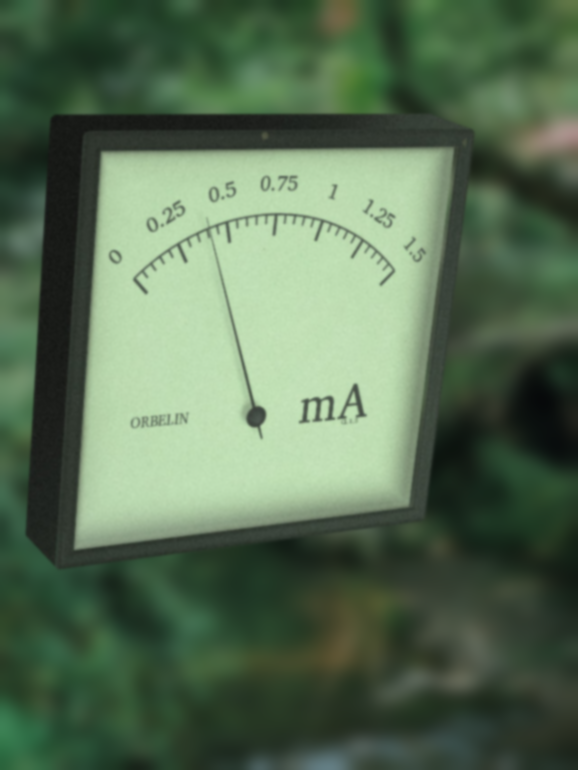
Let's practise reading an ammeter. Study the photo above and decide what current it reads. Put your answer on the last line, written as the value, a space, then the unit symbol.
0.4 mA
